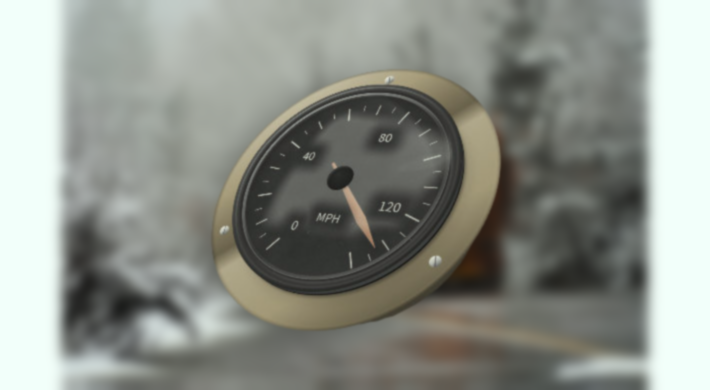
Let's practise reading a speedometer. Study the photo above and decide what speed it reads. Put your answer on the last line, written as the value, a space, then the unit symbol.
132.5 mph
